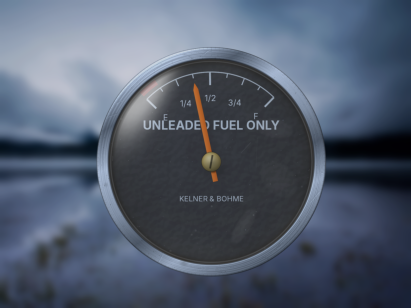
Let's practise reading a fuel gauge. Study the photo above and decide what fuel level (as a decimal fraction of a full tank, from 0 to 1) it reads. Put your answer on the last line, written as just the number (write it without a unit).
0.375
